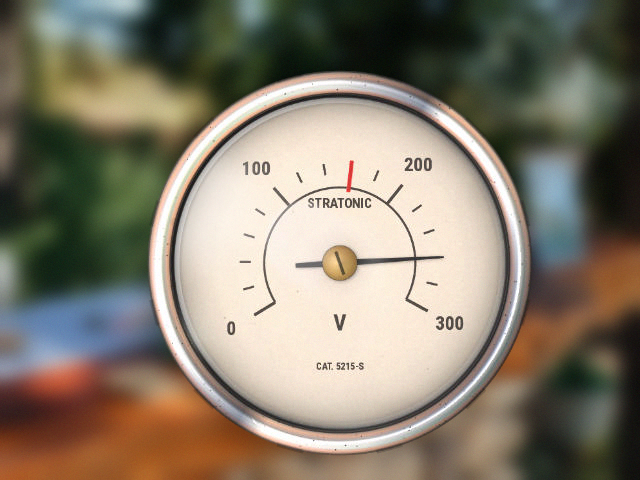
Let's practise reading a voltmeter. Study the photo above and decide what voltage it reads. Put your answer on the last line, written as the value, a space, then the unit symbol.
260 V
